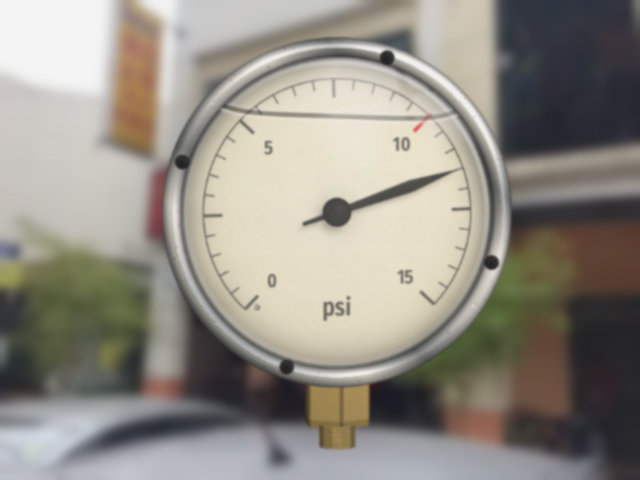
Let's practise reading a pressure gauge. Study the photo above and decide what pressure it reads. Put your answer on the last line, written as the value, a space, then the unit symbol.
11.5 psi
